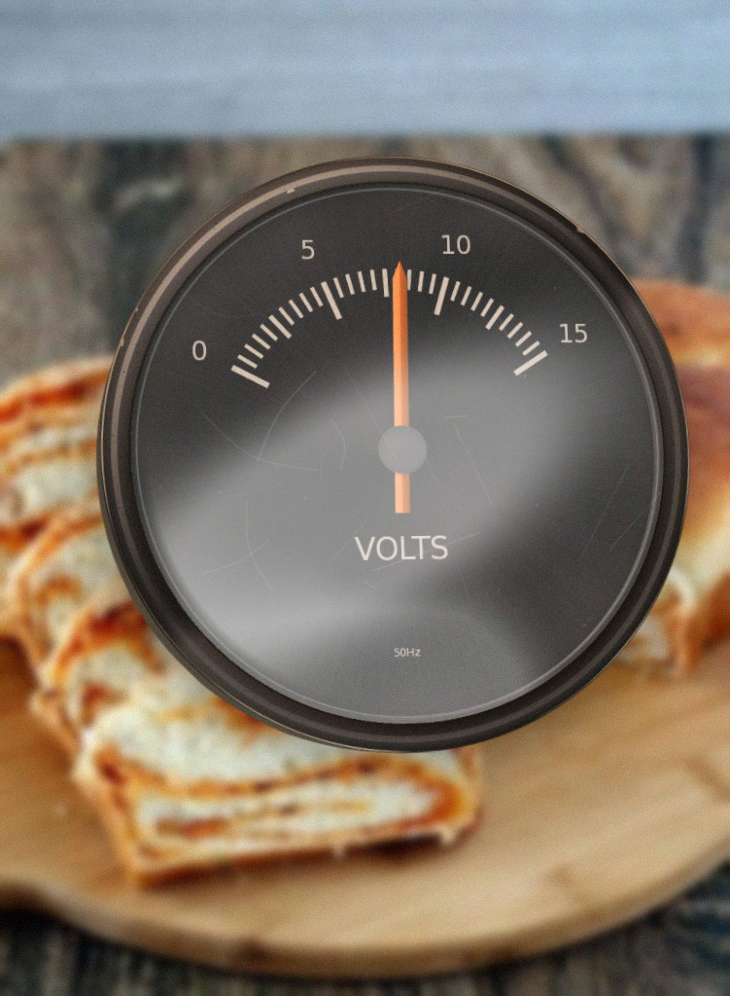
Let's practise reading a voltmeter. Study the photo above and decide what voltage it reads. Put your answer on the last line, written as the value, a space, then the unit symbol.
8 V
